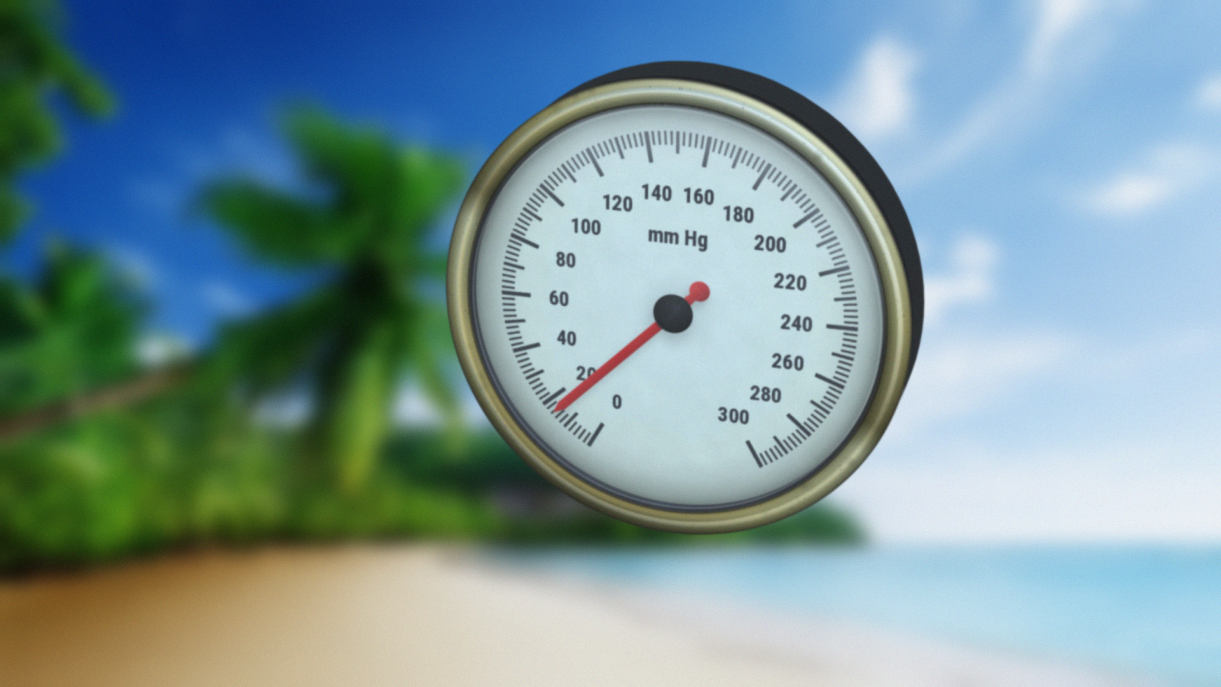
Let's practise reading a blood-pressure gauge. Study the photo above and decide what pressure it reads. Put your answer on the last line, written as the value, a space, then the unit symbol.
16 mmHg
